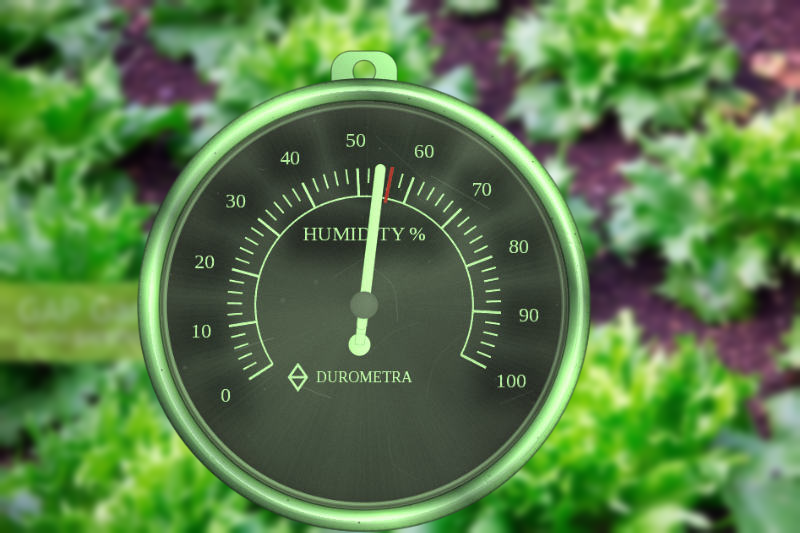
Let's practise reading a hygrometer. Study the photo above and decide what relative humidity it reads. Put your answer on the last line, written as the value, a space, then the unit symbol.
54 %
